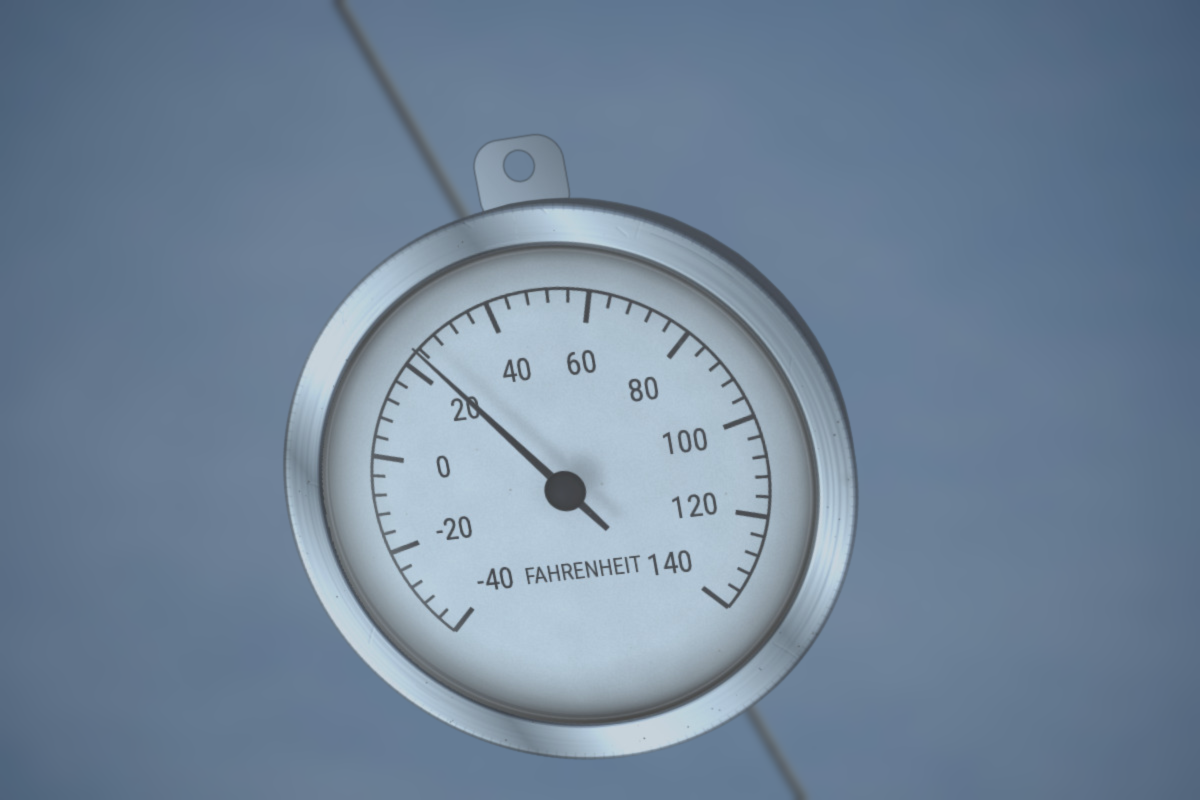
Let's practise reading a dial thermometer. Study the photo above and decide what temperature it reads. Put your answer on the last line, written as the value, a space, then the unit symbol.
24 °F
